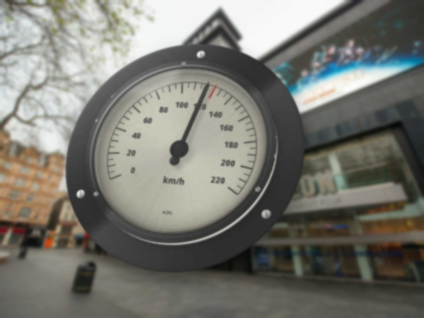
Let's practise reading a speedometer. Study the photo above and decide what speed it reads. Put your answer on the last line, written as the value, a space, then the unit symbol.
120 km/h
